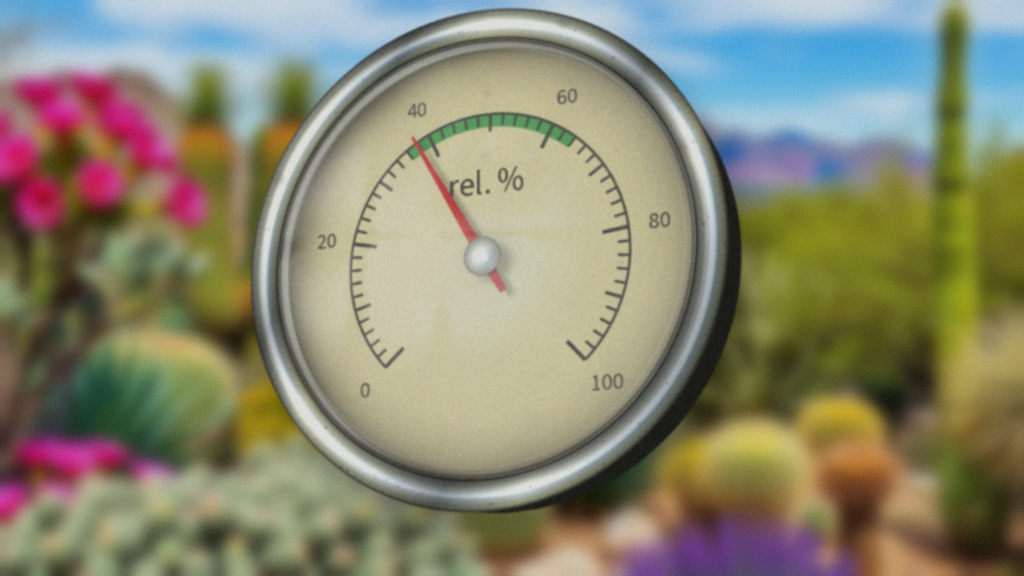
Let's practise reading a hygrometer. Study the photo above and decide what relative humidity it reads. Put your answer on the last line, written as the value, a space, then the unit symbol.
38 %
